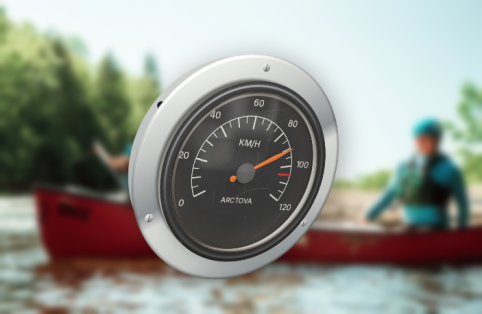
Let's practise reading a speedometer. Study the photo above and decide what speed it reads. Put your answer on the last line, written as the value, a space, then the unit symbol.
90 km/h
